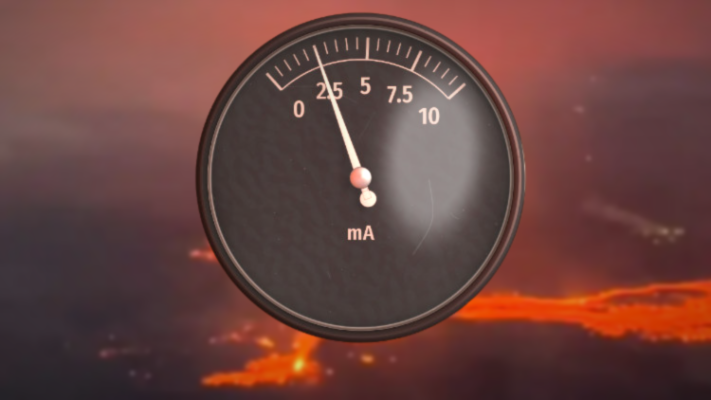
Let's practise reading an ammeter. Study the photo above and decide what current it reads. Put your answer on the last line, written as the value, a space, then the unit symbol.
2.5 mA
